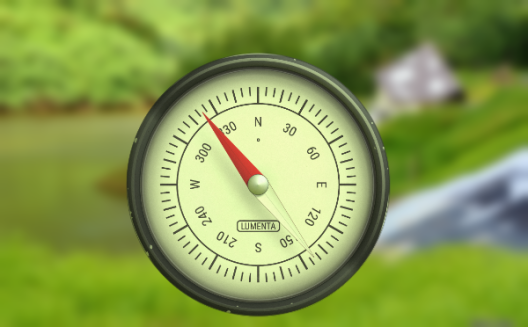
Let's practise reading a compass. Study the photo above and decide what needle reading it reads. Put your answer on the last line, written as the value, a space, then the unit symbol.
322.5 °
